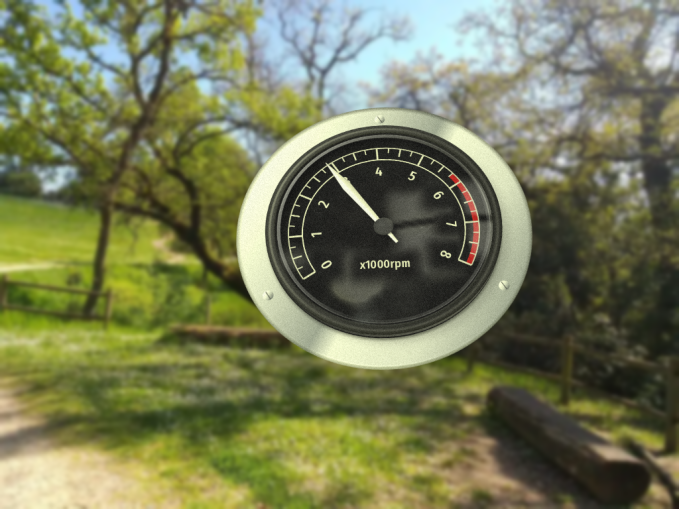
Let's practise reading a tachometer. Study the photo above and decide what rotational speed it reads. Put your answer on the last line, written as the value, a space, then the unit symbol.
2875 rpm
